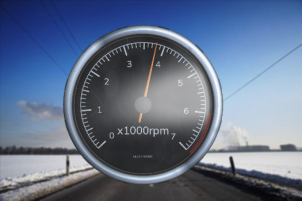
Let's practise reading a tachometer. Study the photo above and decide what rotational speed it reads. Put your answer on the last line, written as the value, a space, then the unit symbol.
3800 rpm
